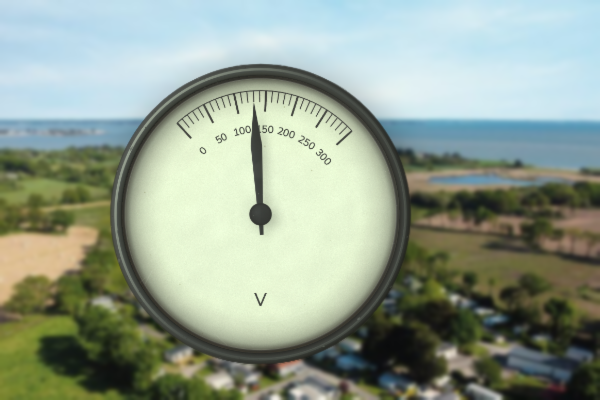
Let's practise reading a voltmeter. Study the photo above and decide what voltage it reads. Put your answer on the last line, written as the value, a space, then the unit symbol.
130 V
